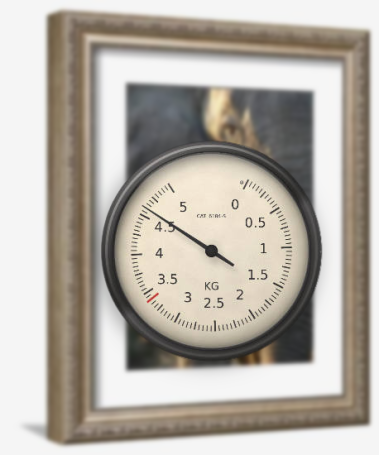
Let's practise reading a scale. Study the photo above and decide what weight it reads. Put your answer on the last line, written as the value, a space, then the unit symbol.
4.6 kg
